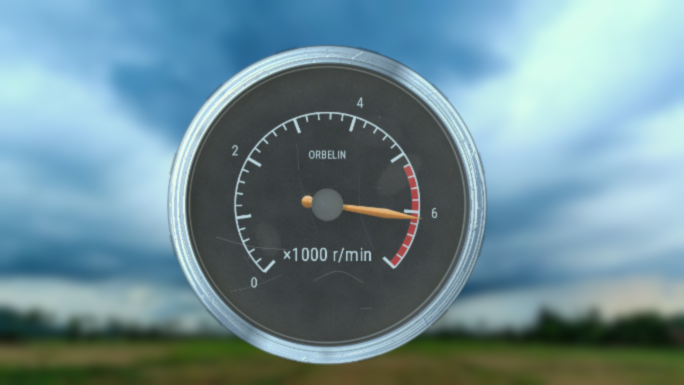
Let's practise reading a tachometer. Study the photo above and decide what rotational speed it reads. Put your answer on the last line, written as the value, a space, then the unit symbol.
6100 rpm
